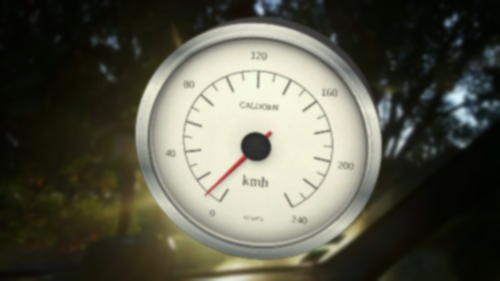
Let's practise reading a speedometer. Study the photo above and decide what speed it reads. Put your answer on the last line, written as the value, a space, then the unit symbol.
10 km/h
